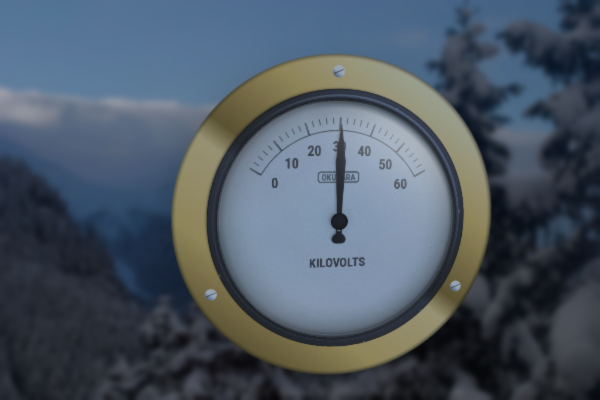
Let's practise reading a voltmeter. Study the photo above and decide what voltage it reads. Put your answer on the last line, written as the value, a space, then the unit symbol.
30 kV
